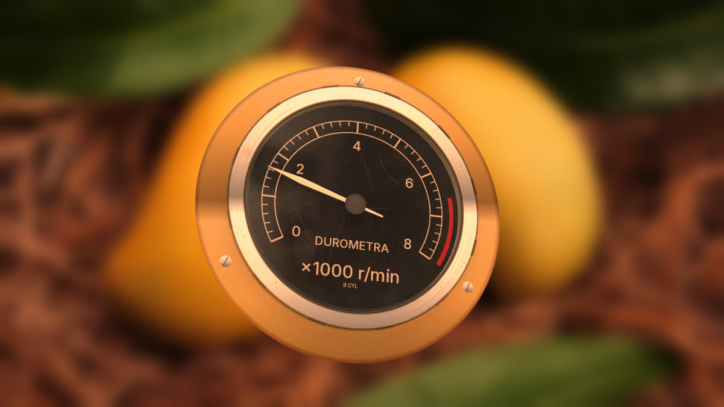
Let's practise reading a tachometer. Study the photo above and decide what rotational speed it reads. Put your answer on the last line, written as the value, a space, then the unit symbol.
1600 rpm
